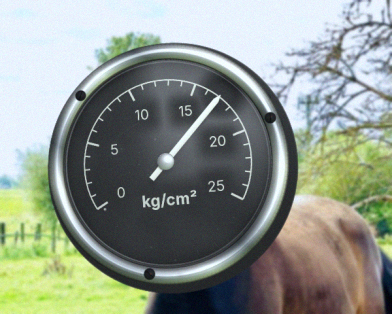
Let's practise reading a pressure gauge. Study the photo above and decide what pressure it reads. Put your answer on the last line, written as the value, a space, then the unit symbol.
17 kg/cm²
